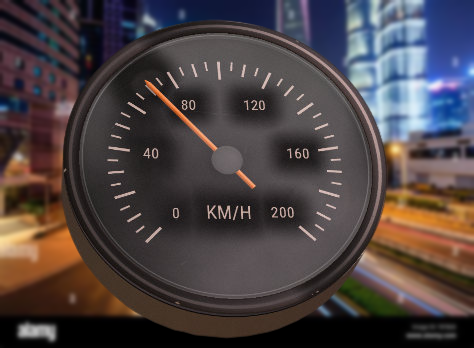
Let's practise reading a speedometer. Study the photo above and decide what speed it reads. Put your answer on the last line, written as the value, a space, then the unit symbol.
70 km/h
